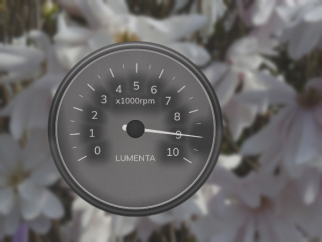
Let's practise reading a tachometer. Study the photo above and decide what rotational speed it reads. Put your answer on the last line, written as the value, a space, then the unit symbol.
9000 rpm
